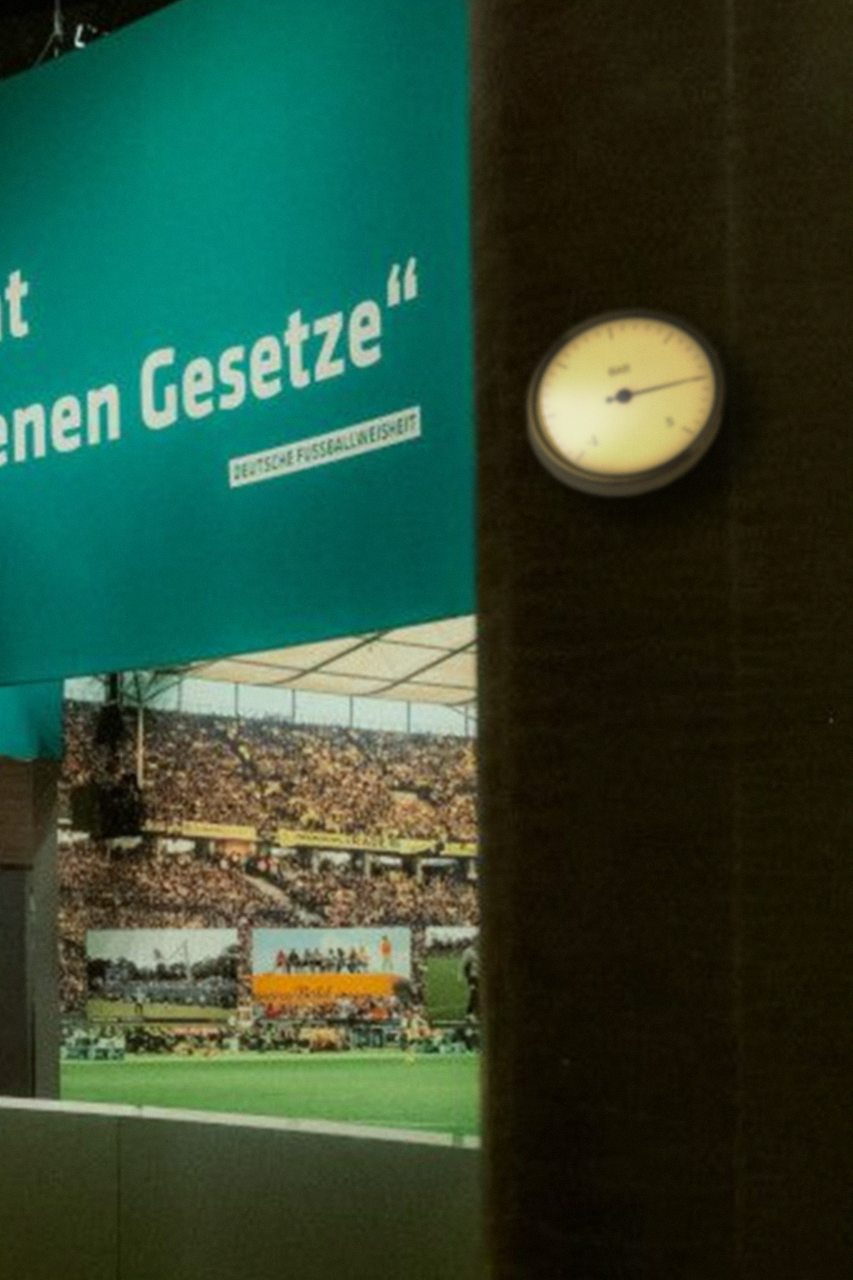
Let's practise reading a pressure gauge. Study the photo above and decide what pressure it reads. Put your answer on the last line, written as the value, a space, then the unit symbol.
4 bar
